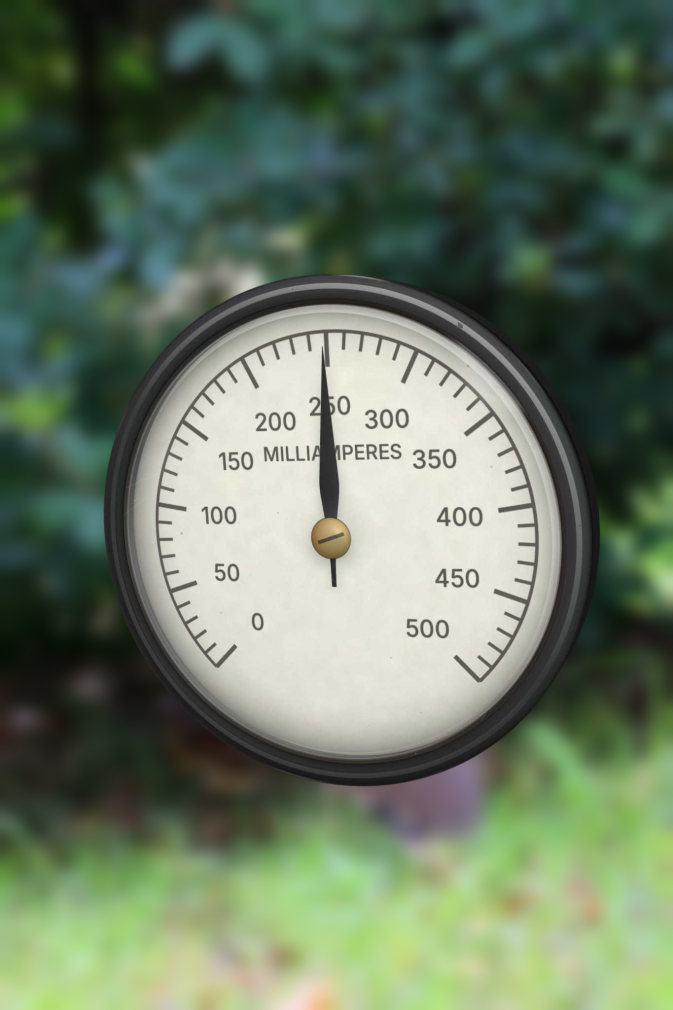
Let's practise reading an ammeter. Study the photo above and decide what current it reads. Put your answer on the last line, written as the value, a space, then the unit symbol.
250 mA
